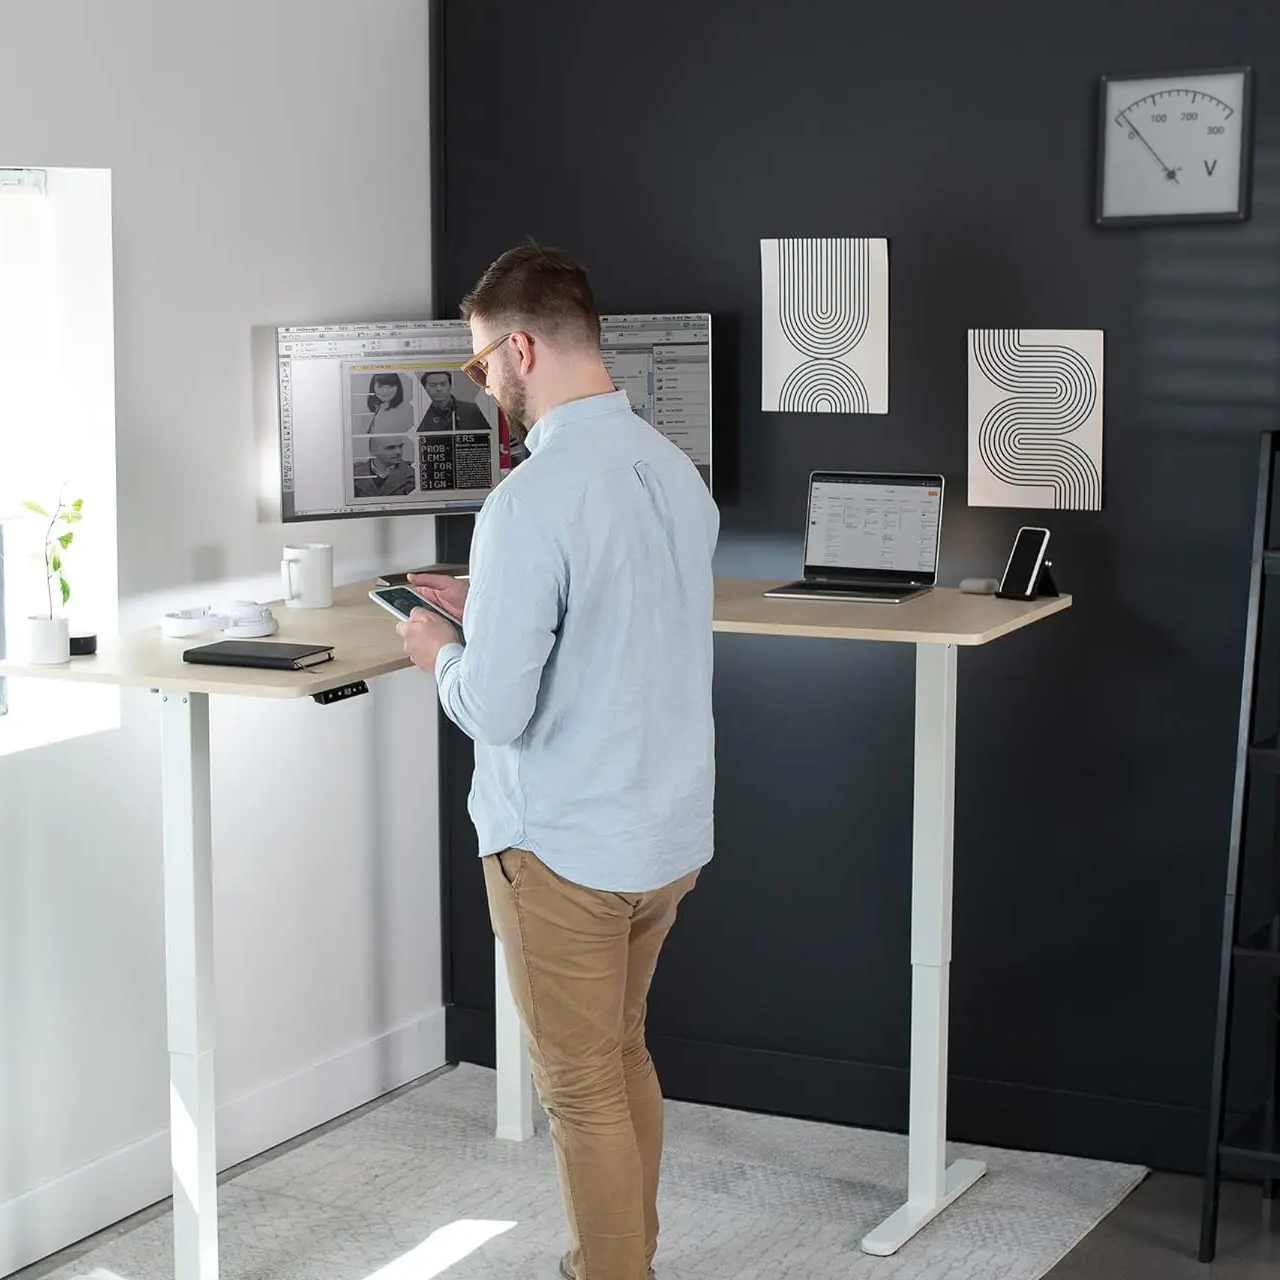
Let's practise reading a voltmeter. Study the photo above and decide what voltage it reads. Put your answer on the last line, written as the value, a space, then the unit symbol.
20 V
